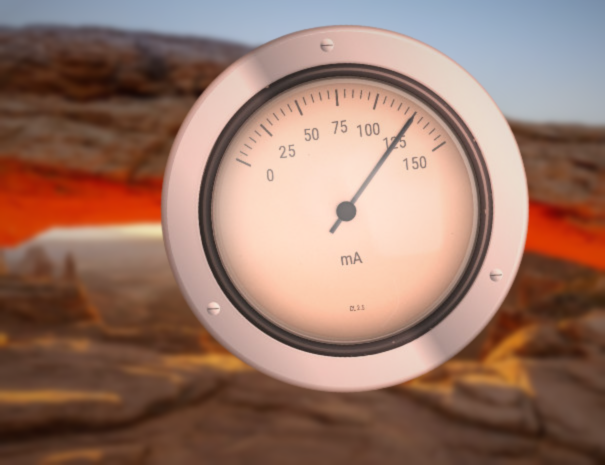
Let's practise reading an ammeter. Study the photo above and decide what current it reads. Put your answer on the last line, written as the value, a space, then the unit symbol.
125 mA
